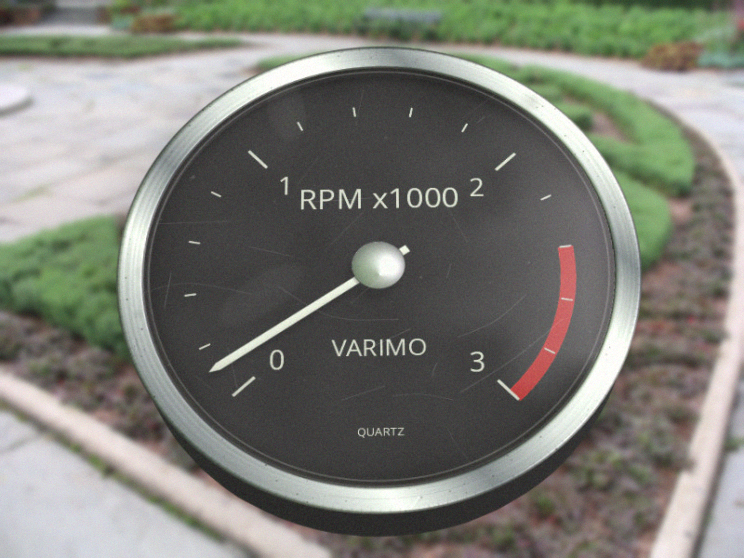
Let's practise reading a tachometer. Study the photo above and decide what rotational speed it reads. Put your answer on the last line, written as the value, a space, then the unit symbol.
100 rpm
